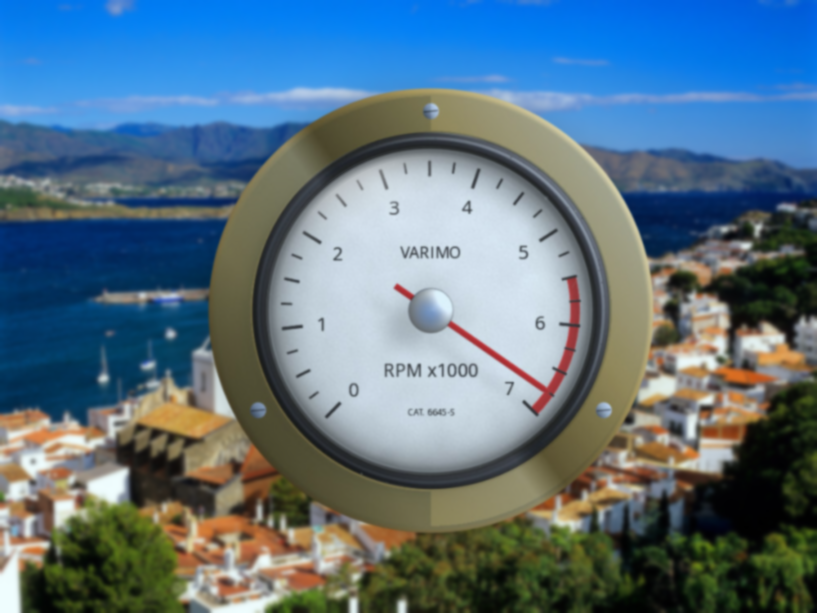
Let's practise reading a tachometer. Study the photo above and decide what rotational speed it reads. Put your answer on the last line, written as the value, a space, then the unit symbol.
6750 rpm
